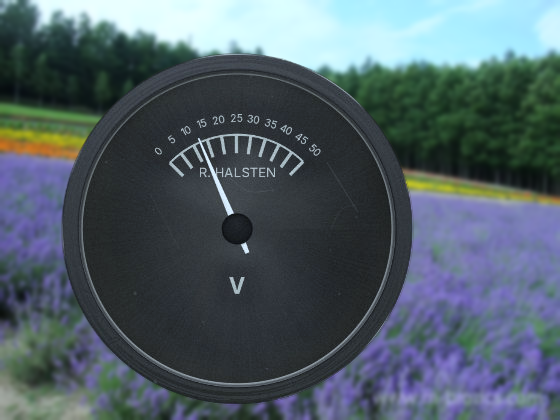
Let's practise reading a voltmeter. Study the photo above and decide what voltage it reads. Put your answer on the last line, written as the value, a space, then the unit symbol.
12.5 V
